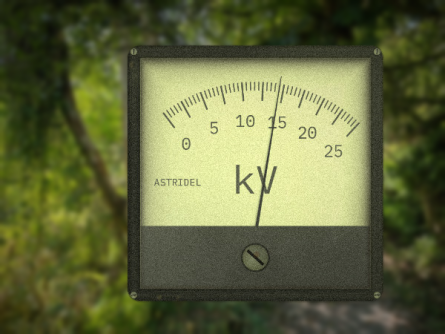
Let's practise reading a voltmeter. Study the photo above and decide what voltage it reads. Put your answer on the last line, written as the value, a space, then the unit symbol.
14.5 kV
